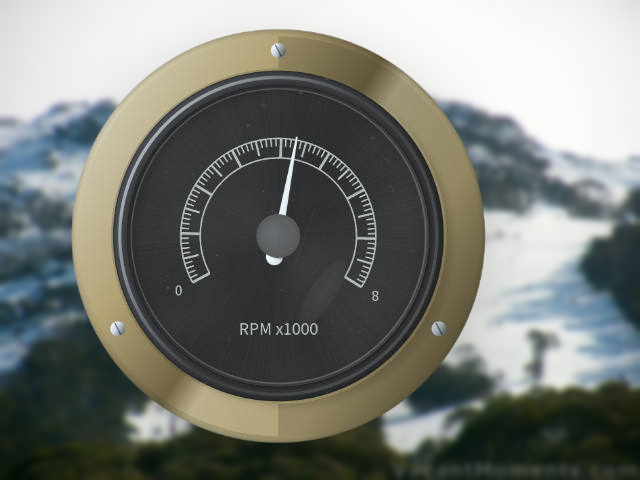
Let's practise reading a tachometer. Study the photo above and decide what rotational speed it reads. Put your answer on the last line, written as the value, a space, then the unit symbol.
4300 rpm
